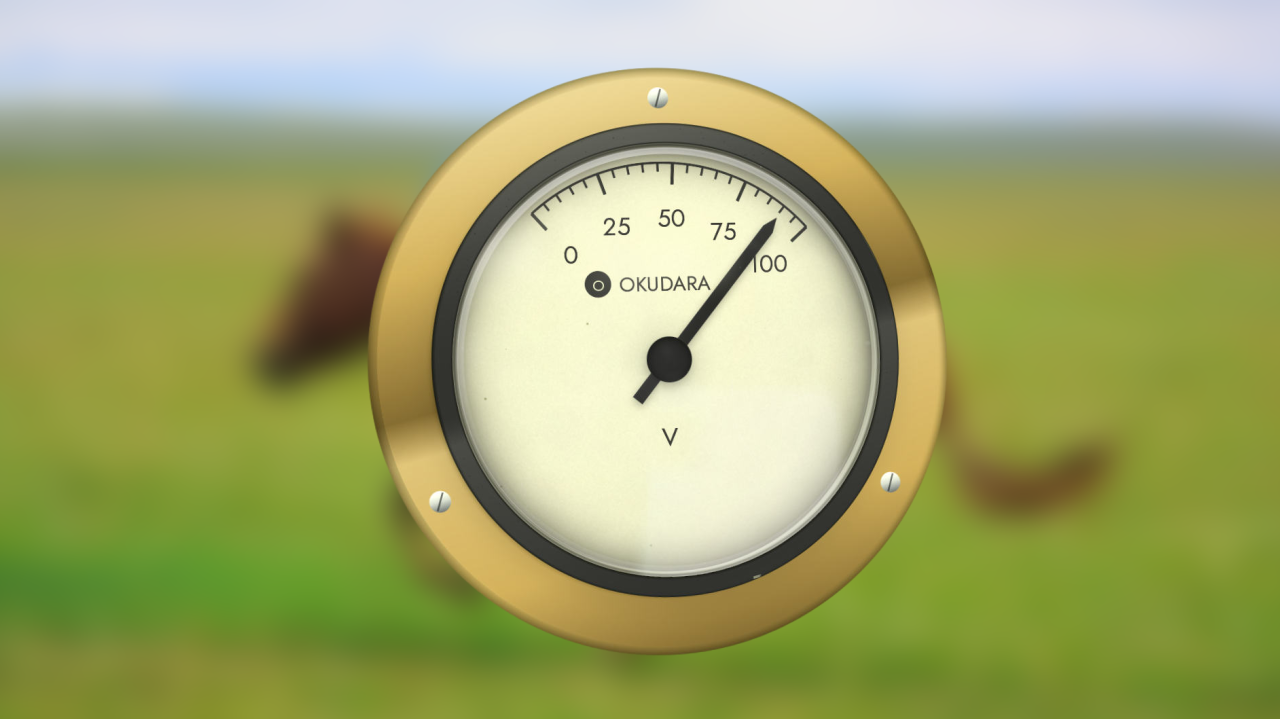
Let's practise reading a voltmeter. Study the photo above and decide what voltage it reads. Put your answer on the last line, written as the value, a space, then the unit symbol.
90 V
